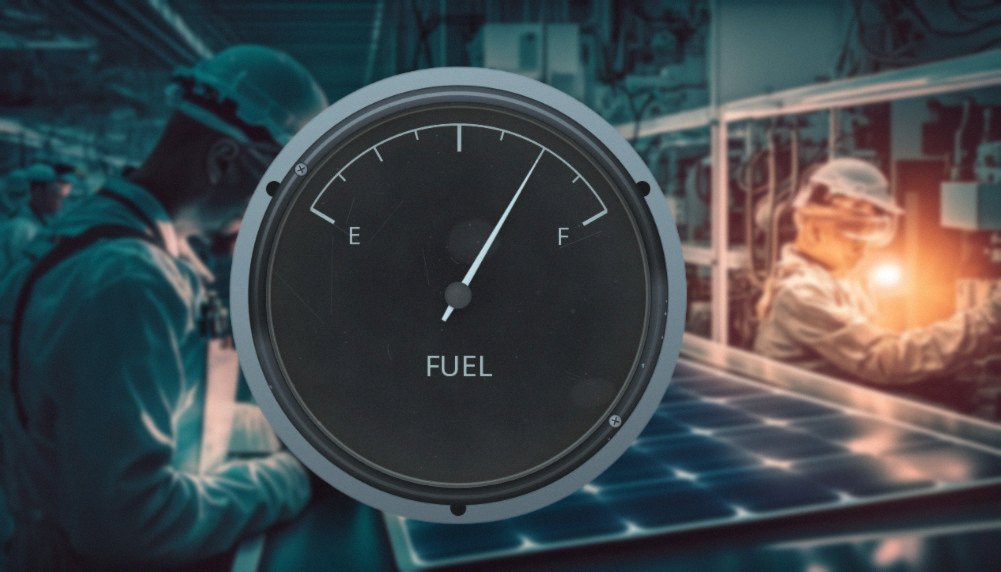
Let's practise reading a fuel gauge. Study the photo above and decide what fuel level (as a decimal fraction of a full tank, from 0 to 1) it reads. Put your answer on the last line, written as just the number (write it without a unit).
0.75
